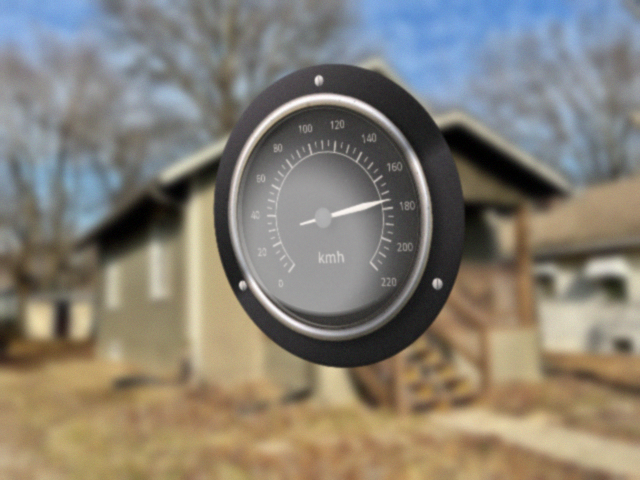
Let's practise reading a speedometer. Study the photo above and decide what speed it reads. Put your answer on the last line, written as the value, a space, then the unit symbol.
175 km/h
